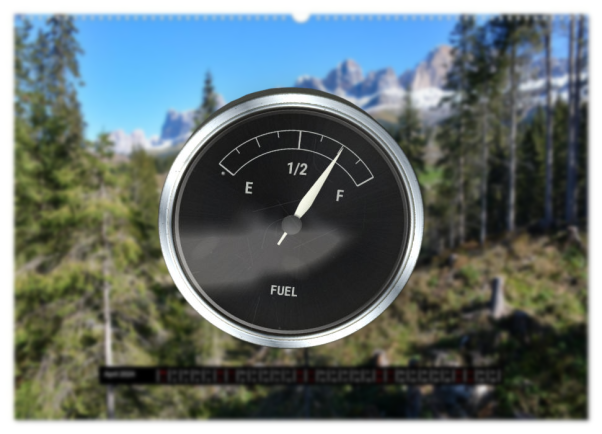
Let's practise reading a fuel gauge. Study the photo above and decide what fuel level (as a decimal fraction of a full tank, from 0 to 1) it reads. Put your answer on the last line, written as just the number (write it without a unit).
0.75
